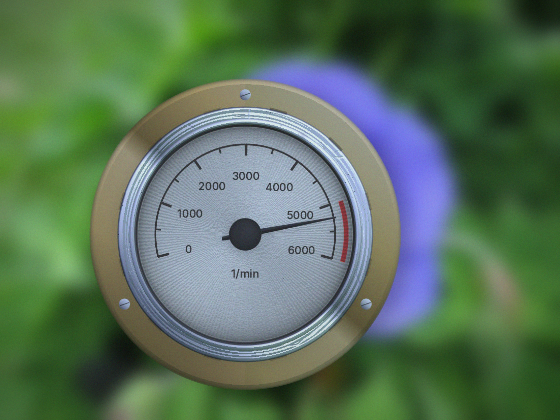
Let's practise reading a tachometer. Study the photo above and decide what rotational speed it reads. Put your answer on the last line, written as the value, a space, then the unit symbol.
5250 rpm
